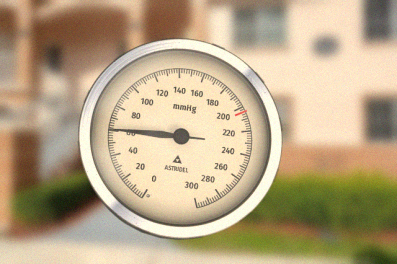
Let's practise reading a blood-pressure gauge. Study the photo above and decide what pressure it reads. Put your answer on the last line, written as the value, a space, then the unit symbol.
60 mmHg
